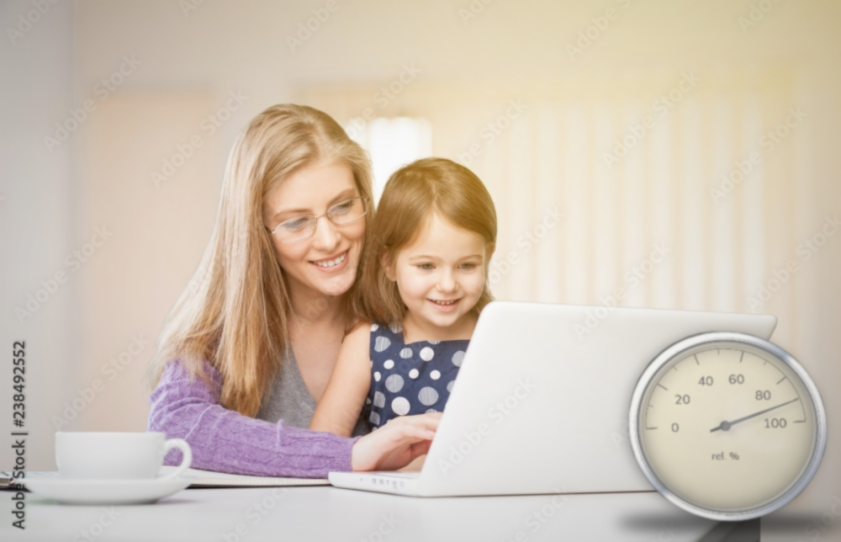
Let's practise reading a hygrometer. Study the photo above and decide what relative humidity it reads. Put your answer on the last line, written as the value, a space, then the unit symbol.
90 %
